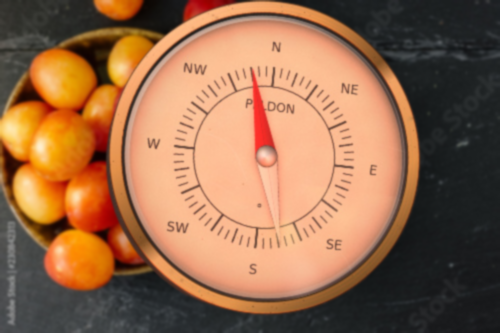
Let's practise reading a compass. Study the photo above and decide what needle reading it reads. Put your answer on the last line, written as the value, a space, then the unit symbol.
345 °
